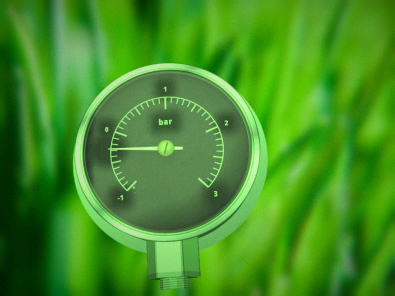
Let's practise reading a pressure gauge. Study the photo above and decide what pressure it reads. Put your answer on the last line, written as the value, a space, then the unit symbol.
-0.3 bar
